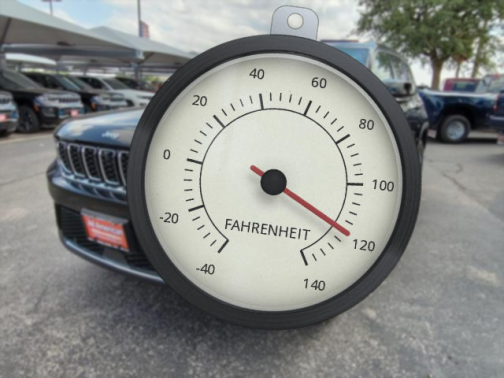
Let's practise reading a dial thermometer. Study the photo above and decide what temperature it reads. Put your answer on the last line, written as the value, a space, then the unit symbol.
120 °F
